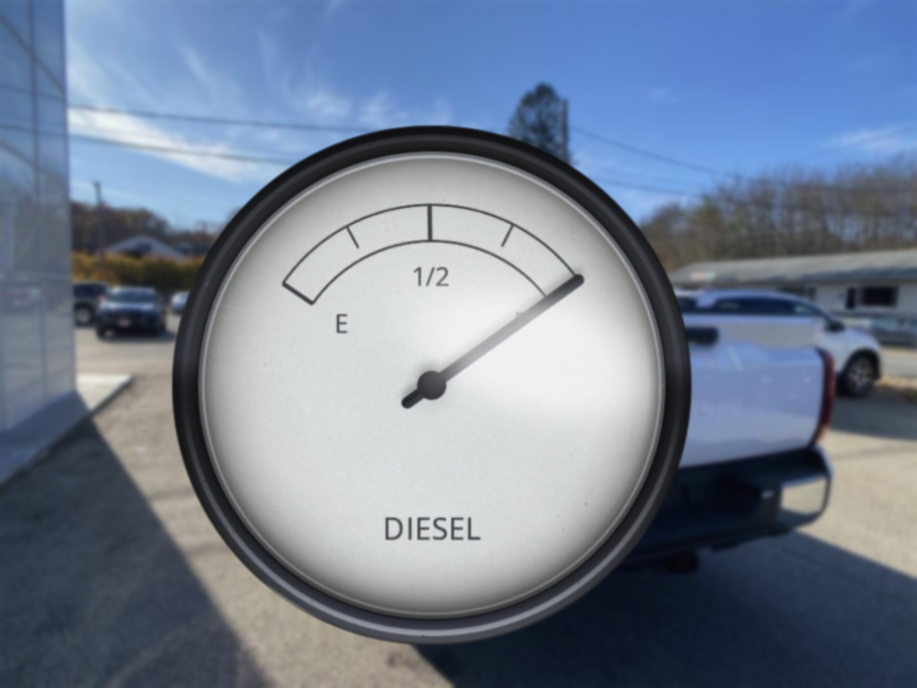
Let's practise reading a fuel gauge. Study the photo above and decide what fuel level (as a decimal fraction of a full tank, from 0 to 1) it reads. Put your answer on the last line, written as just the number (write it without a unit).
1
